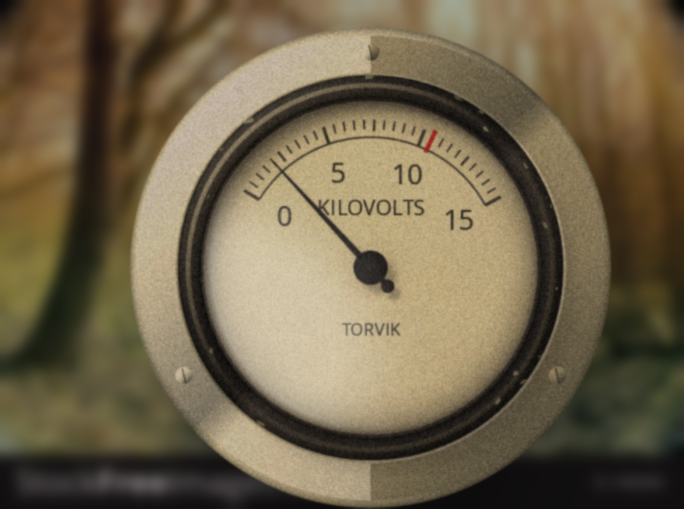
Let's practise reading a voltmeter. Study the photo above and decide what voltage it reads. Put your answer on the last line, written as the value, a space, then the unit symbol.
2 kV
